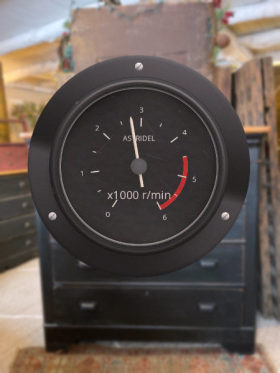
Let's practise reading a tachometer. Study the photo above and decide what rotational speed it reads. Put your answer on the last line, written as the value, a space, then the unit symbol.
2750 rpm
